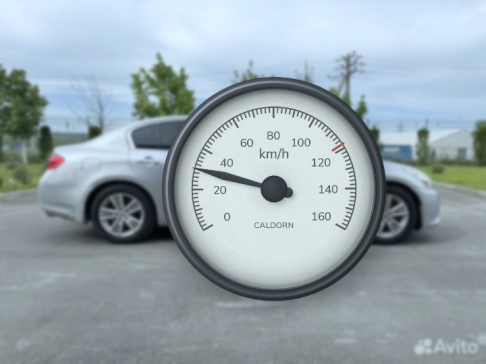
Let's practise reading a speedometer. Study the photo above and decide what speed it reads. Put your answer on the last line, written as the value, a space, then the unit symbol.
30 km/h
